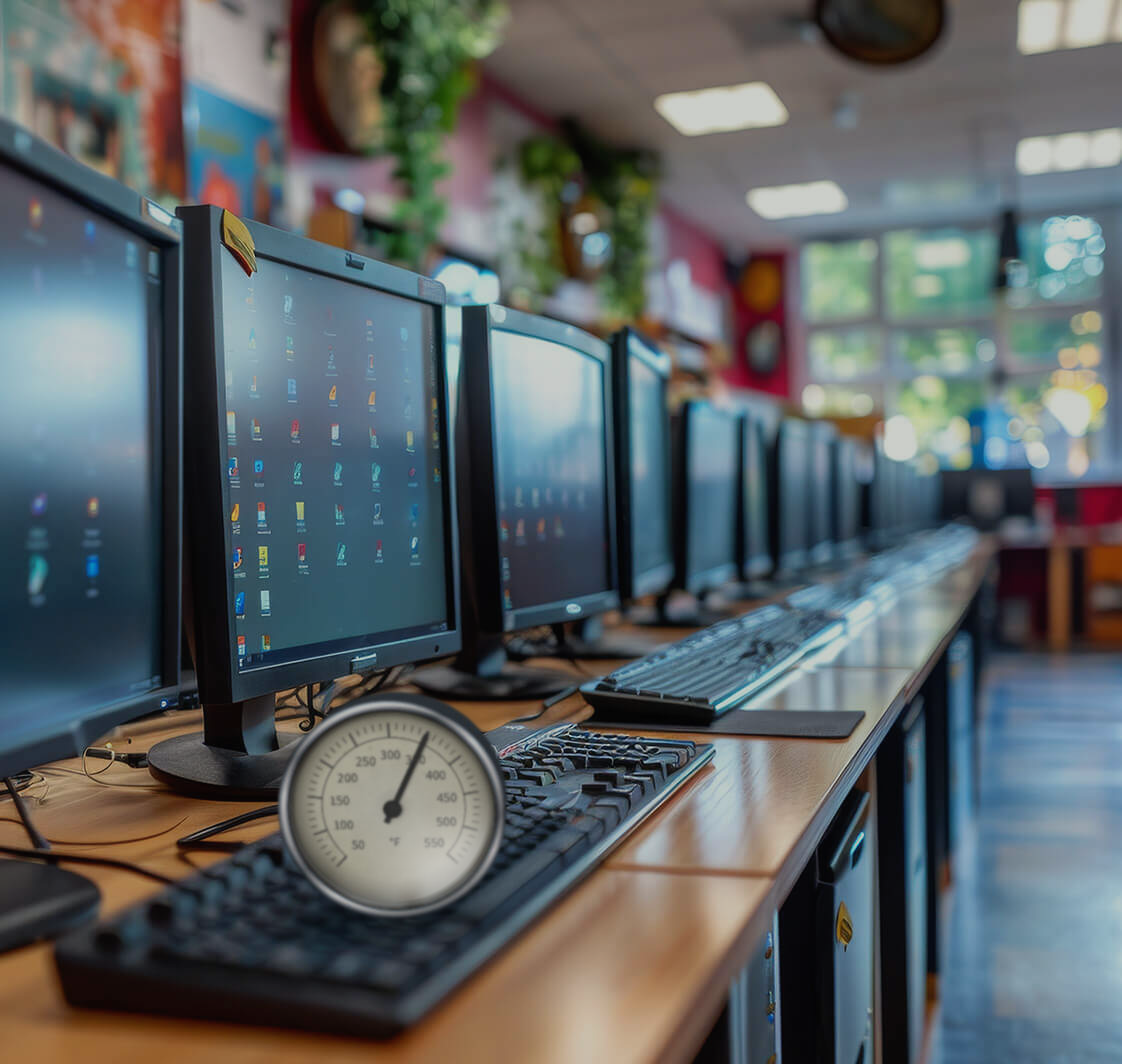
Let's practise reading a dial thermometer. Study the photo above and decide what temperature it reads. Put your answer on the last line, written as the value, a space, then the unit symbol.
350 °F
